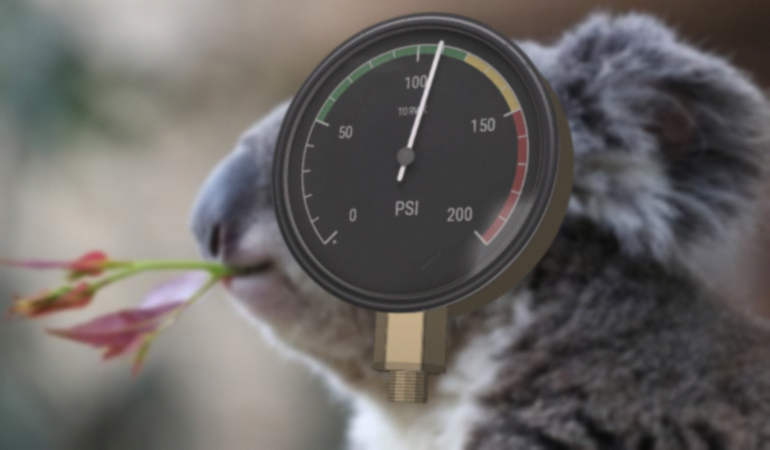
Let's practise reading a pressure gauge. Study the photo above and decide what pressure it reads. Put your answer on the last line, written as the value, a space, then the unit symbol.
110 psi
